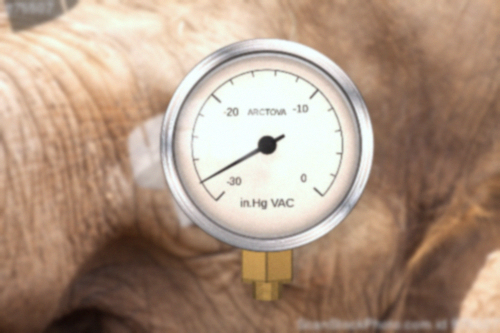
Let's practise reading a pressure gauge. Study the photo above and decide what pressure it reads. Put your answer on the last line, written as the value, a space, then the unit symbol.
-28 inHg
